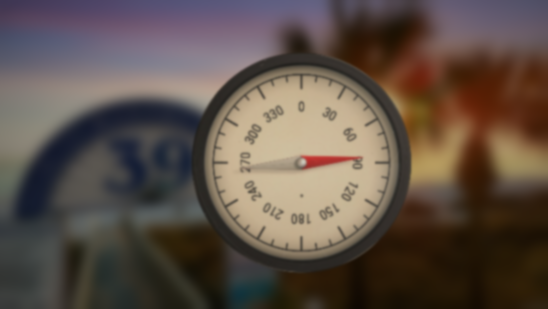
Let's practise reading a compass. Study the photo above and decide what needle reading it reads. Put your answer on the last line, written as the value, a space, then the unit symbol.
85 °
